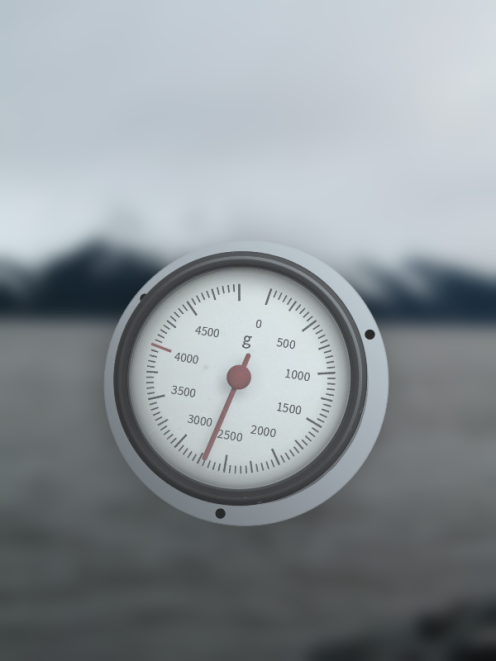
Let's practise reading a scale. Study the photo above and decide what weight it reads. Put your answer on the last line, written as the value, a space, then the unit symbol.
2700 g
